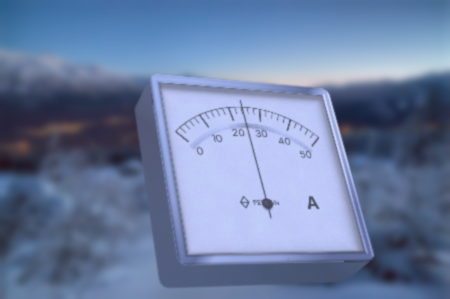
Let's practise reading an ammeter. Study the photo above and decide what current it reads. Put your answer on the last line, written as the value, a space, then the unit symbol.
24 A
